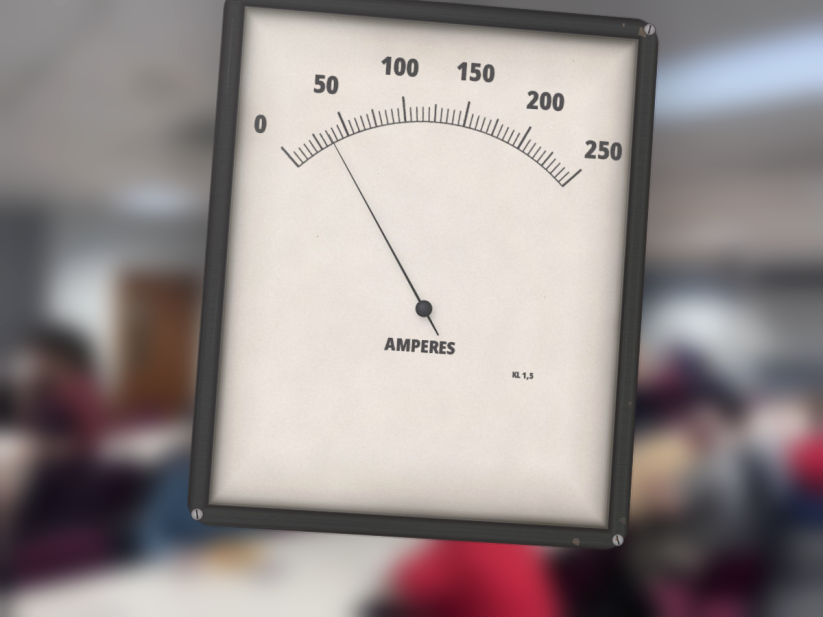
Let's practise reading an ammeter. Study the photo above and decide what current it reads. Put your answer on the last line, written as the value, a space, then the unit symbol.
35 A
